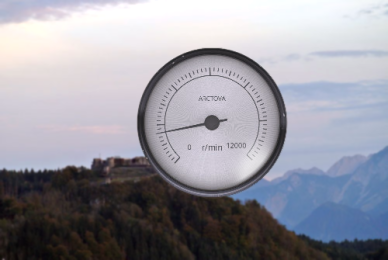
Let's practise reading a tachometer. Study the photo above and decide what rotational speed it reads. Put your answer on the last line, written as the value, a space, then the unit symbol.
1600 rpm
